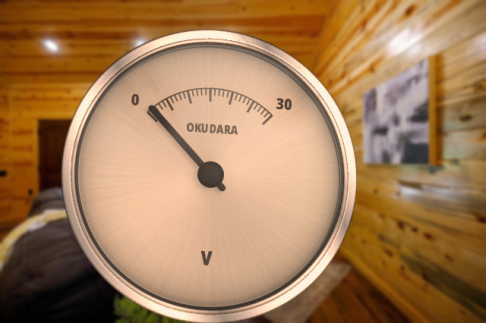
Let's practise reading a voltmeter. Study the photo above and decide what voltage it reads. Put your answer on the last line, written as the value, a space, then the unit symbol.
1 V
